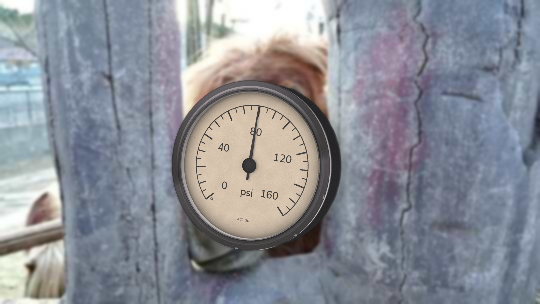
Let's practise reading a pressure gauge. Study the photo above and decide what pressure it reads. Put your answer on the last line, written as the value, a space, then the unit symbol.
80 psi
